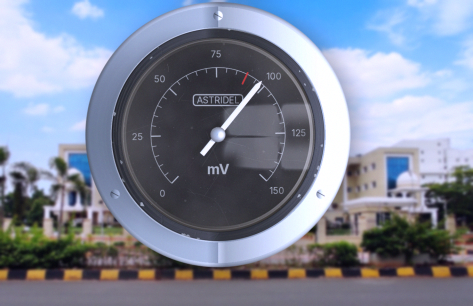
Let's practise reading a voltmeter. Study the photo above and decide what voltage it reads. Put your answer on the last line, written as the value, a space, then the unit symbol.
97.5 mV
